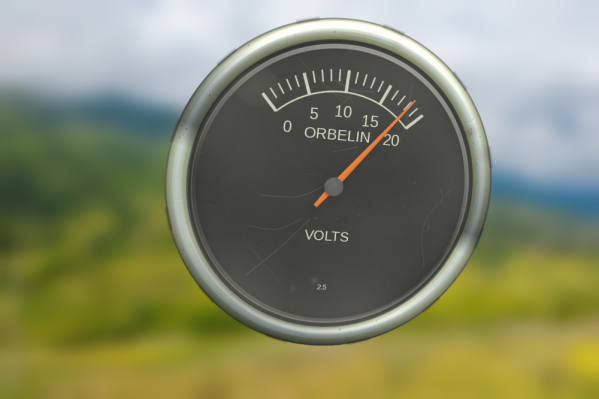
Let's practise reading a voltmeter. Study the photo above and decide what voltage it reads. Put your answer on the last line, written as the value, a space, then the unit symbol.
18 V
